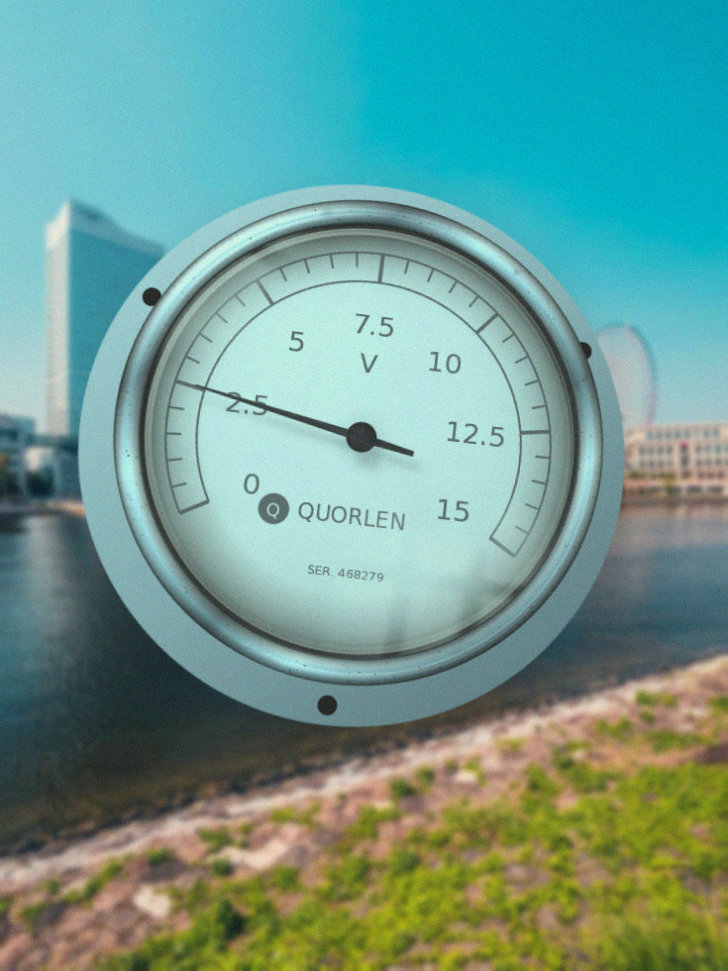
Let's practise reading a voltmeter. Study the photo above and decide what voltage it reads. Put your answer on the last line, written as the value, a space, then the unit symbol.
2.5 V
